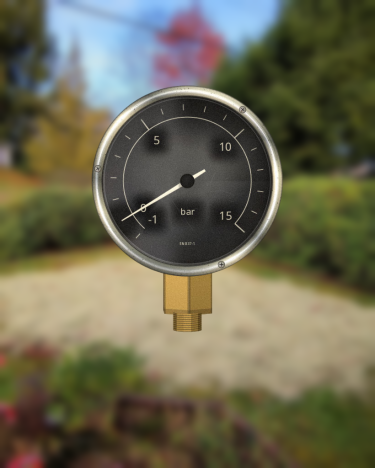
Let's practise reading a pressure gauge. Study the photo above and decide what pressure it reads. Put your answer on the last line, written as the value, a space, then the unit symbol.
0 bar
